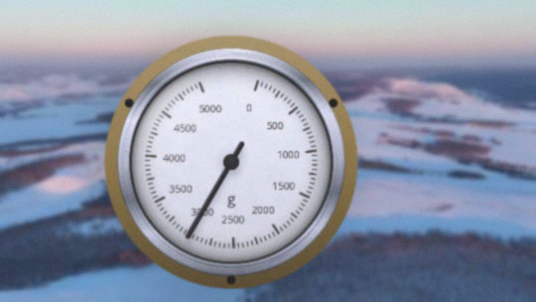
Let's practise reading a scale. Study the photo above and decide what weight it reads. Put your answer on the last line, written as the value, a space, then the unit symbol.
3000 g
